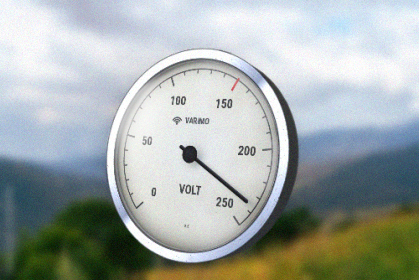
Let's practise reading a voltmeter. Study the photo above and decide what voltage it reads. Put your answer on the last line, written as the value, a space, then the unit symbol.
235 V
